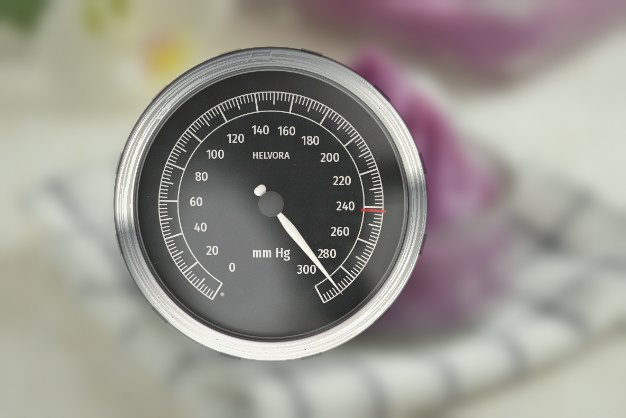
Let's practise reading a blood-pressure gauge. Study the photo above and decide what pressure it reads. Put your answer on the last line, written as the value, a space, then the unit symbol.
290 mmHg
